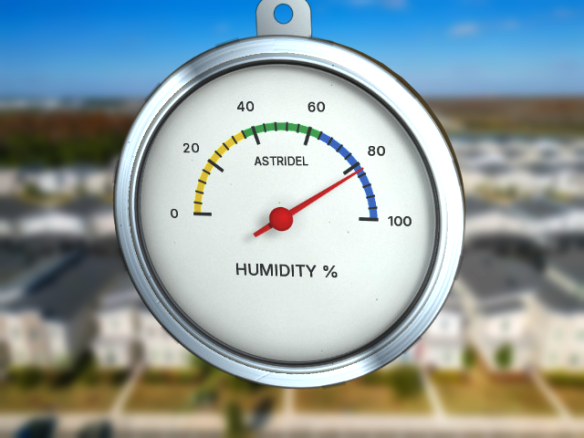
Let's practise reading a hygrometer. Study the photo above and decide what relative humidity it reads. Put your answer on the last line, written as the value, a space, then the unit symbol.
82 %
